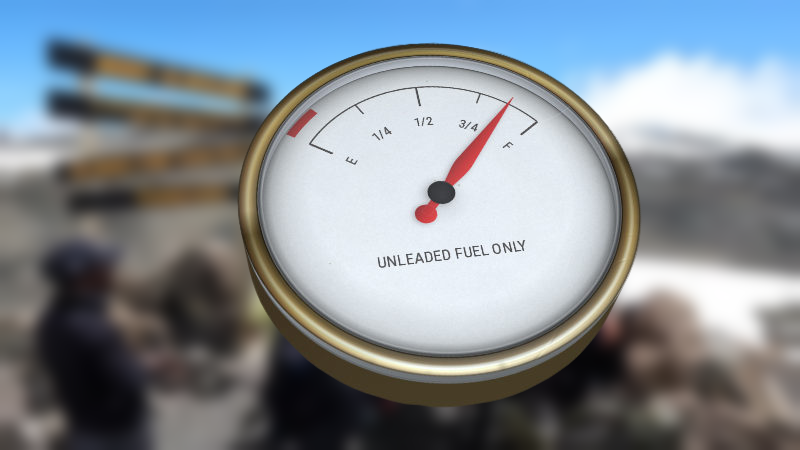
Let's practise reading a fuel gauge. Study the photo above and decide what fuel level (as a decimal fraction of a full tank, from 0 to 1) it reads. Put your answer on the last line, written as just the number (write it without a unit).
0.875
